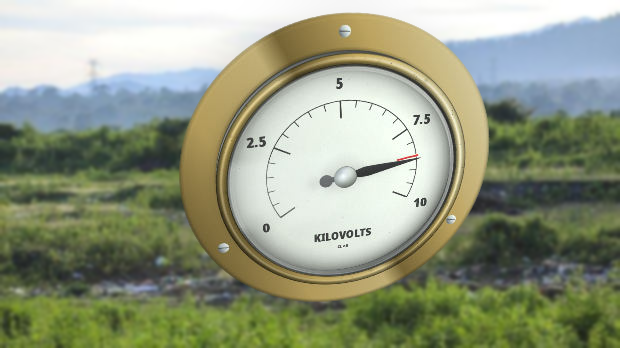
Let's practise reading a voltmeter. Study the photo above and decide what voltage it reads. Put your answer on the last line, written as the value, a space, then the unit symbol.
8.5 kV
